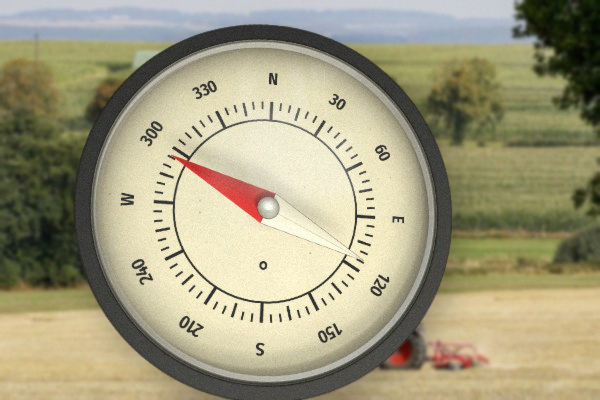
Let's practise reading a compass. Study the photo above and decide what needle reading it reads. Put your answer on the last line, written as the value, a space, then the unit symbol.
295 °
